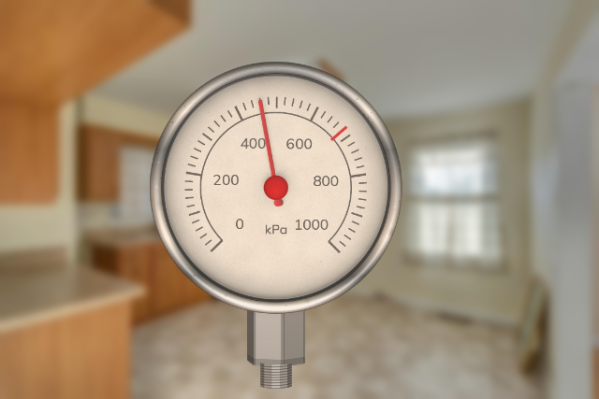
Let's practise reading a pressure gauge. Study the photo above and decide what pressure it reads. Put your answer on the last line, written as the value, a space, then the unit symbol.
460 kPa
